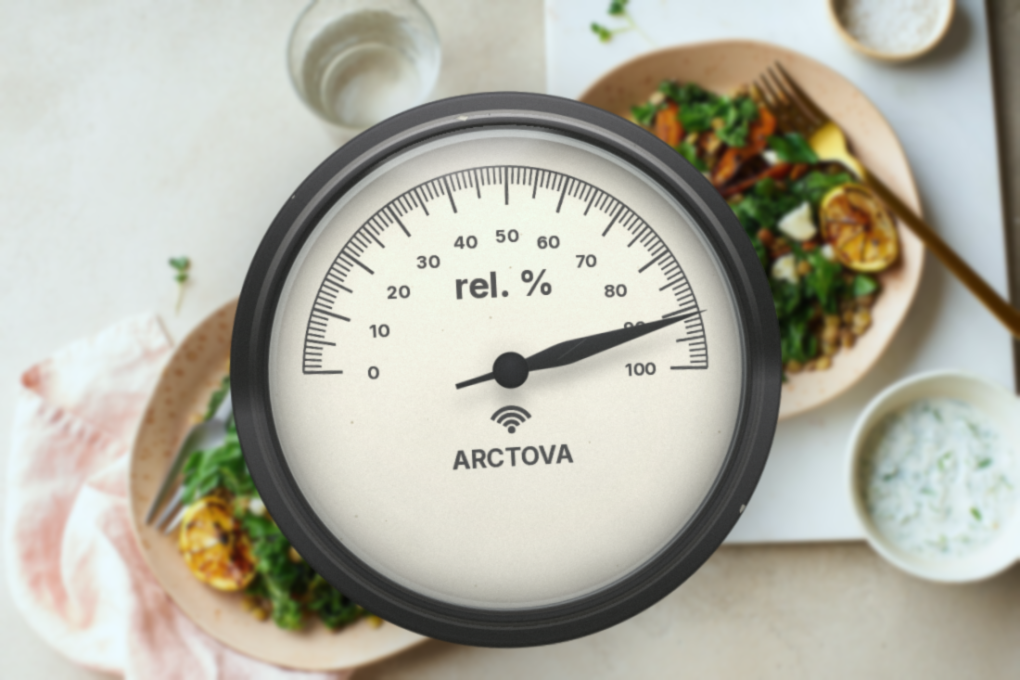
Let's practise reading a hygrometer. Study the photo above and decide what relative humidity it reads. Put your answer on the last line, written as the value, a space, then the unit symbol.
91 %
